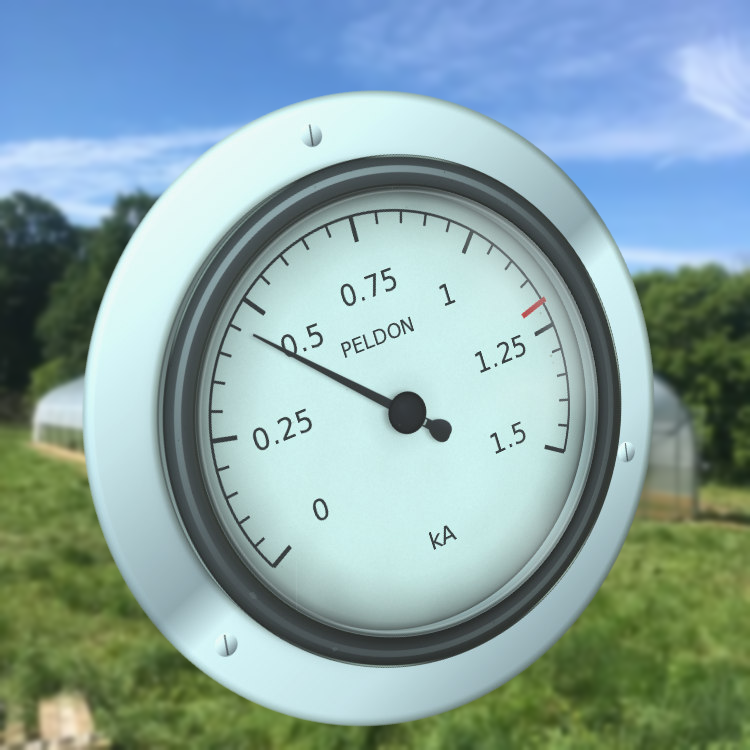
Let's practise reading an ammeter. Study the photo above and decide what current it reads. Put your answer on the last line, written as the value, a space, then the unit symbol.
0.45 kA
